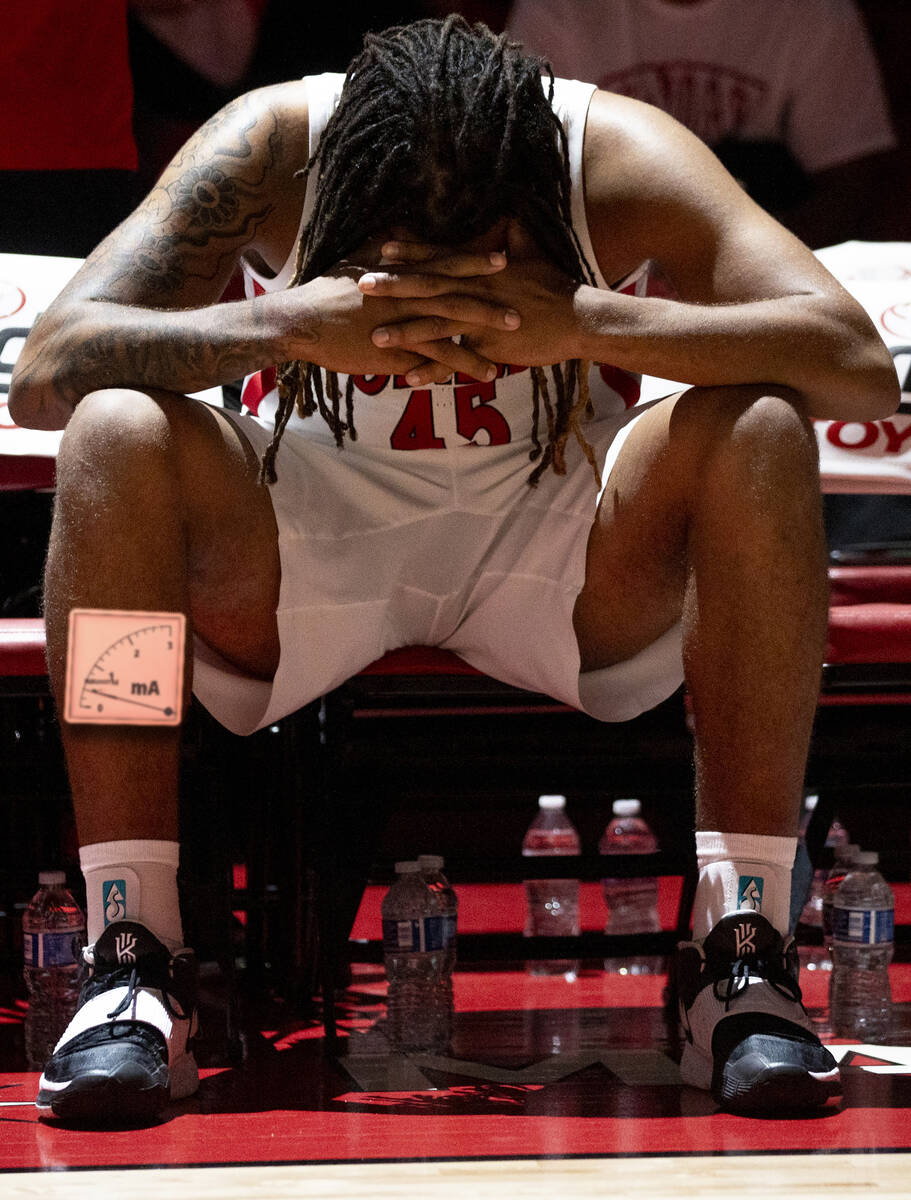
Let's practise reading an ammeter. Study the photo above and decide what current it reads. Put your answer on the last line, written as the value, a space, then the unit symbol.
0.4 mA
